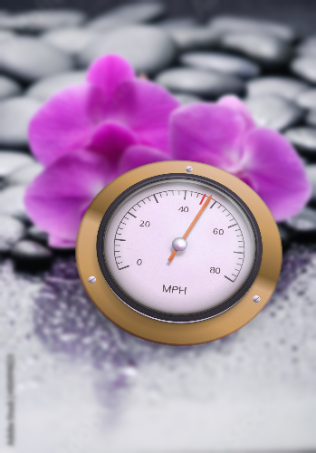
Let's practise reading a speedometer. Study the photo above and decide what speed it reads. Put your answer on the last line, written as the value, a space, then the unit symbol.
48 mph
